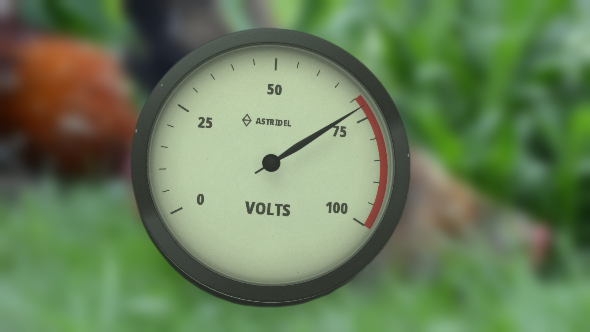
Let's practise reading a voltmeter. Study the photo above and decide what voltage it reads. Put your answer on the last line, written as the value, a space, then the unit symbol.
72.5 V
